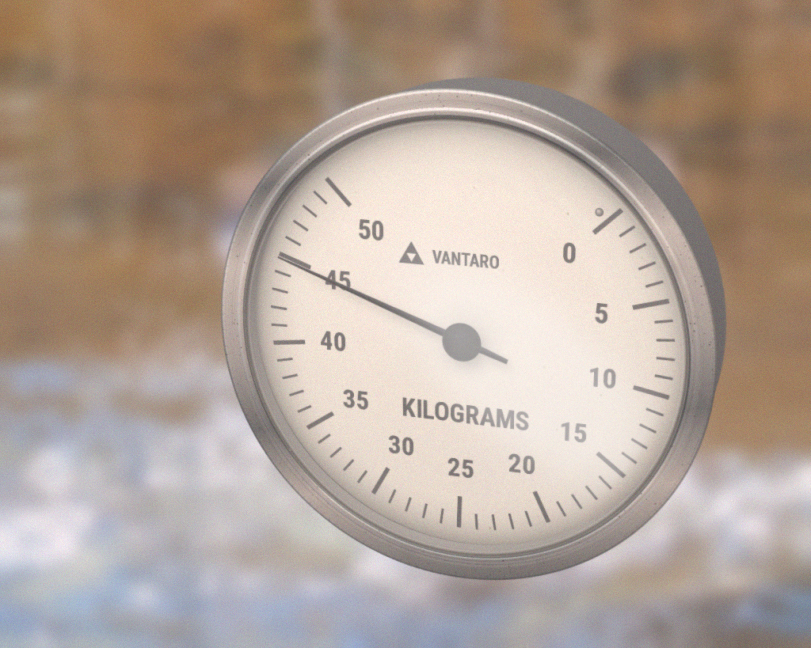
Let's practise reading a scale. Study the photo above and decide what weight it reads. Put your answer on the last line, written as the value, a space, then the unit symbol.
45 kg
